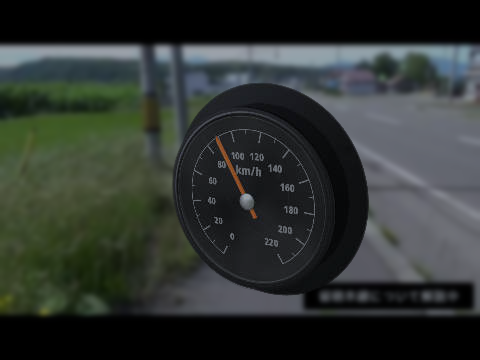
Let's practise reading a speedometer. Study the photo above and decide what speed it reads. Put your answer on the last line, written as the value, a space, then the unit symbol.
90 km/h
